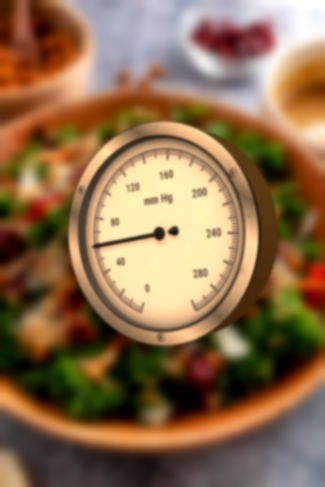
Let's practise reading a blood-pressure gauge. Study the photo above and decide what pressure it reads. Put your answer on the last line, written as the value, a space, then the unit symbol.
60 mmHg
